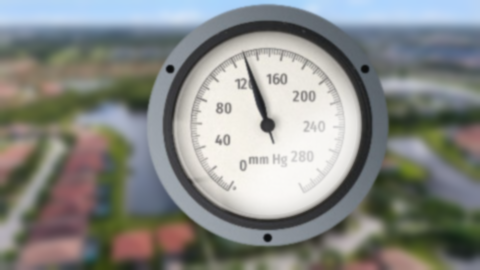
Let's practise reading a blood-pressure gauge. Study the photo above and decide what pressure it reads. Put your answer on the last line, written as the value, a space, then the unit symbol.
130 mmHg
